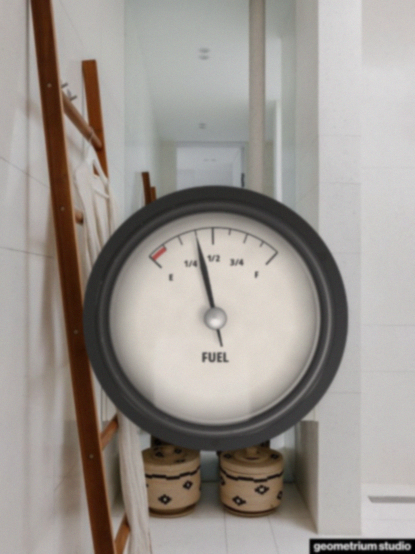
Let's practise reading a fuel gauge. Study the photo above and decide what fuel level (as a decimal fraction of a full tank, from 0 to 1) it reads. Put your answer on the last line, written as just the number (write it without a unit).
0.375
